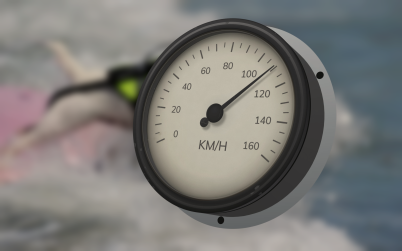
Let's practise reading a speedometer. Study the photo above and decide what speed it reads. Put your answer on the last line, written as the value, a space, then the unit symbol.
110 km/h
